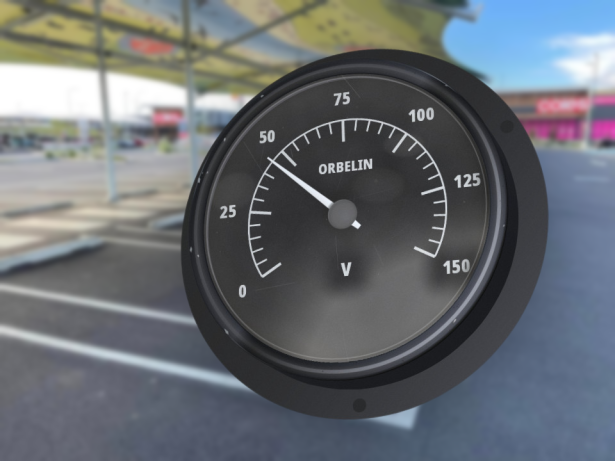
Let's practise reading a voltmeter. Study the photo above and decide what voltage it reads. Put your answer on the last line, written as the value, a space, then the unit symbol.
45 V
